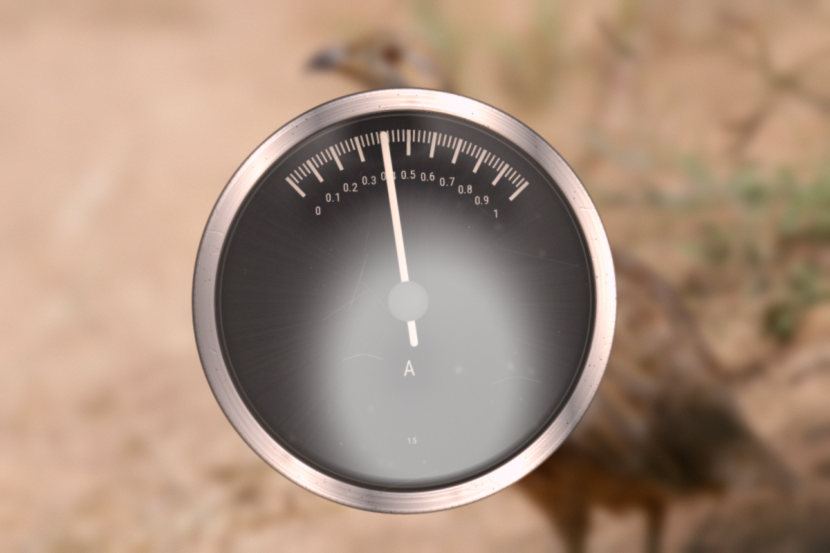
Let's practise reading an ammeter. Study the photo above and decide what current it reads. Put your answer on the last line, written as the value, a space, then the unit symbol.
0.4 A
